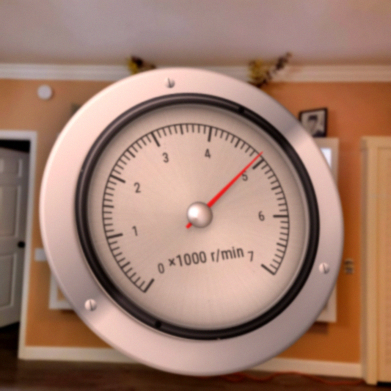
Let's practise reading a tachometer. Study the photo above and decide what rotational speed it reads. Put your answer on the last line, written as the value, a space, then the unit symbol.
4900 rpm
